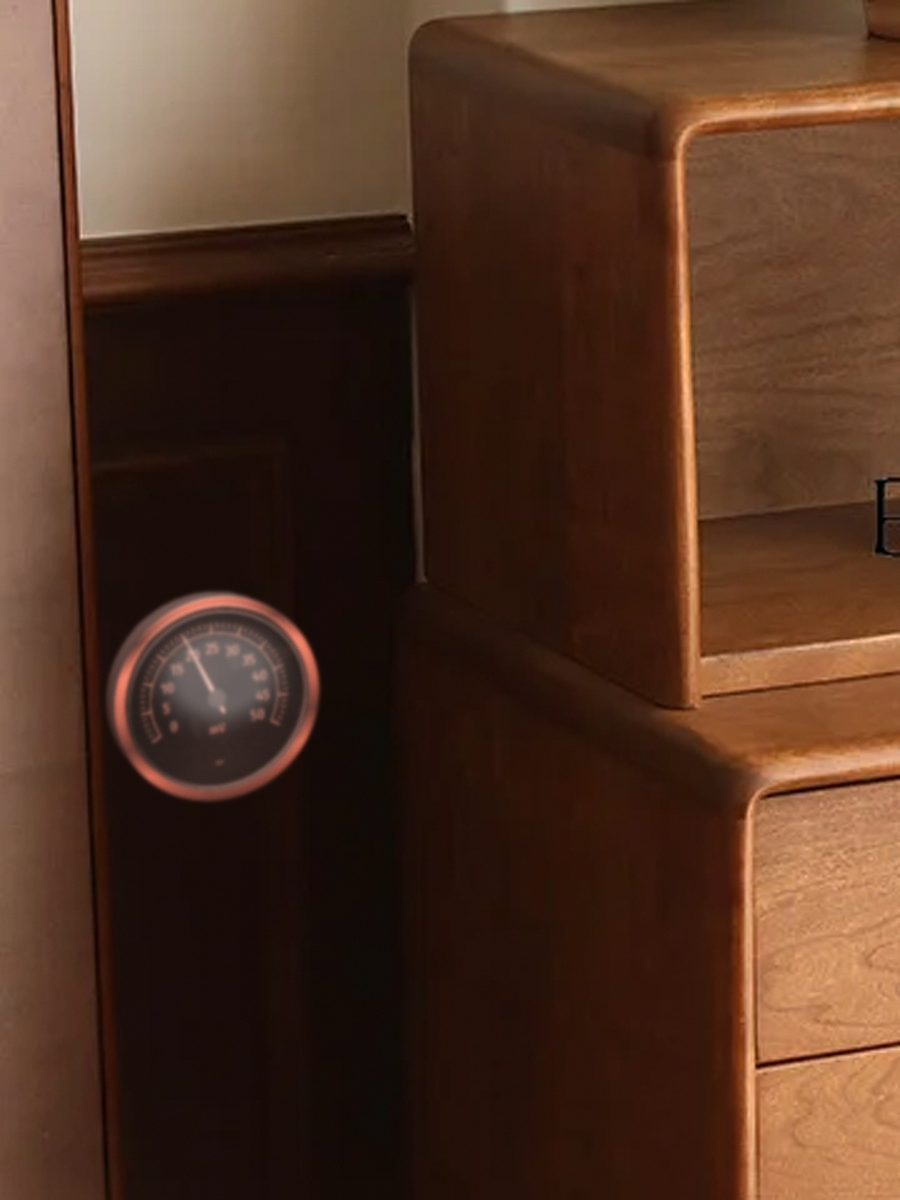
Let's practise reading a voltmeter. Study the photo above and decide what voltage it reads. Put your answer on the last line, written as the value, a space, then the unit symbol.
20 mV
